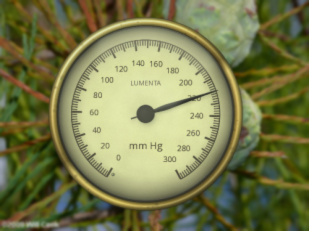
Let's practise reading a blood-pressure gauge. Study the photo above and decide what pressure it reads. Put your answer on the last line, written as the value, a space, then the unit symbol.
220 mmHg
